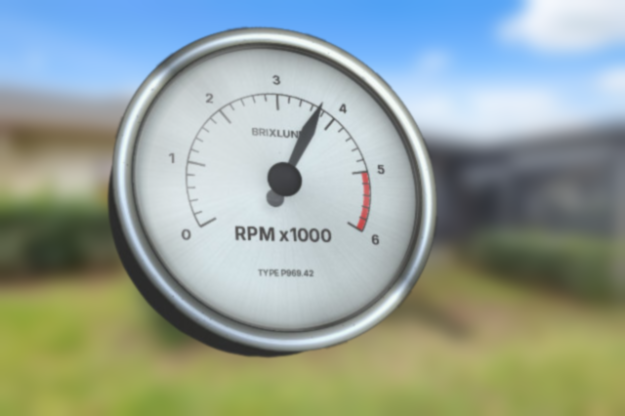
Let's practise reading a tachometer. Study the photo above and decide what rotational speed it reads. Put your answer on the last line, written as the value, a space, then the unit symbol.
3700 rpm
